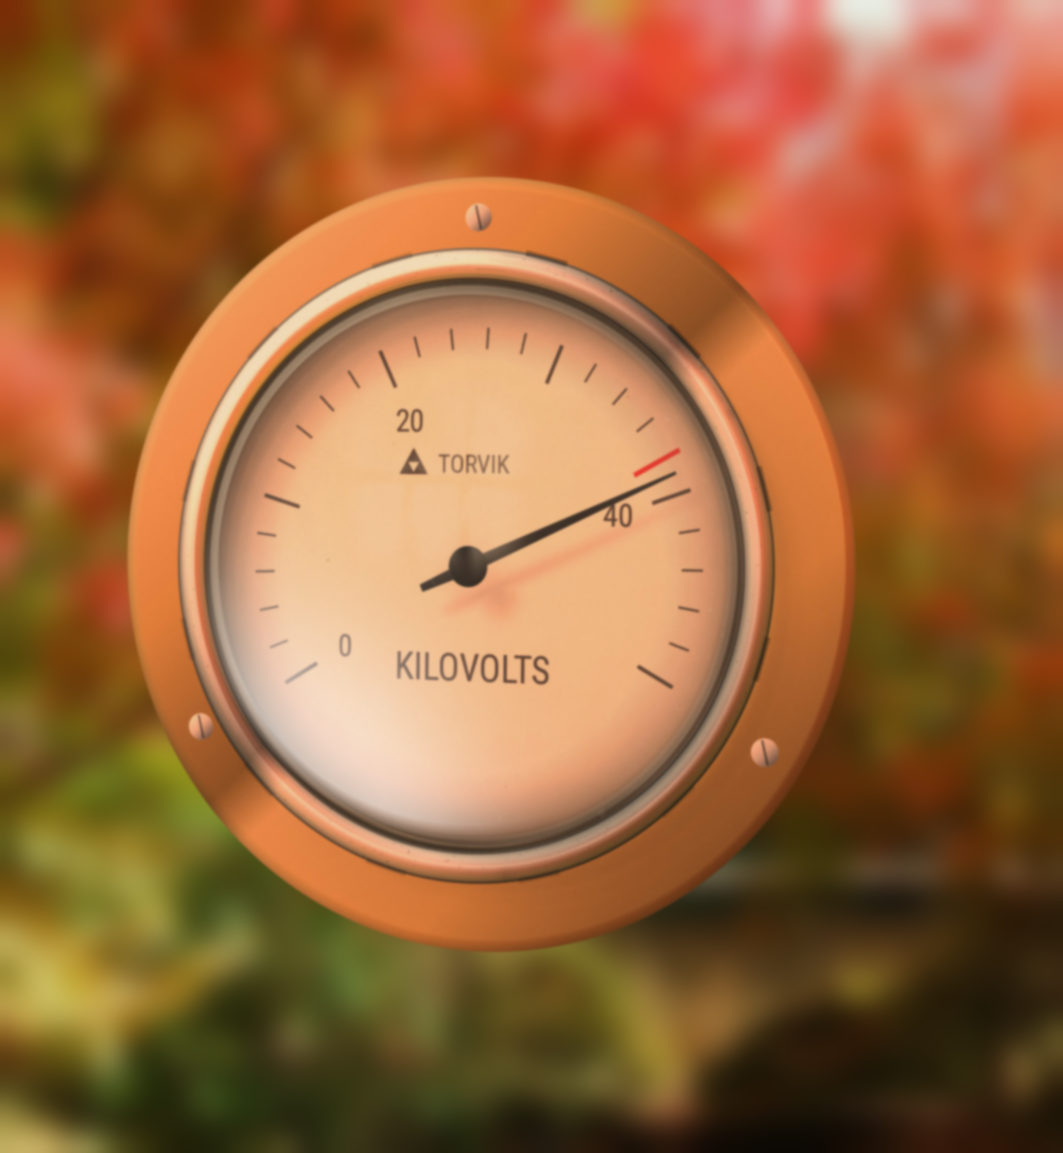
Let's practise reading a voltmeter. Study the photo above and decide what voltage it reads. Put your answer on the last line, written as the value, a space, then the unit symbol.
39 kV
